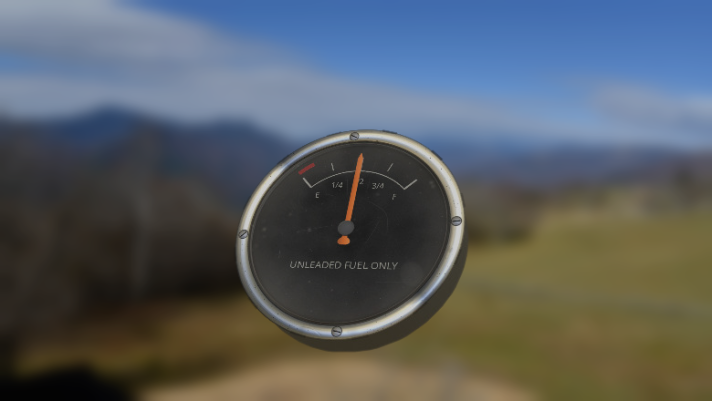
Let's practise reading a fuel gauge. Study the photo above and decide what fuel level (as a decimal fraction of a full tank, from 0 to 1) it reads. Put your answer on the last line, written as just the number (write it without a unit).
0.5
